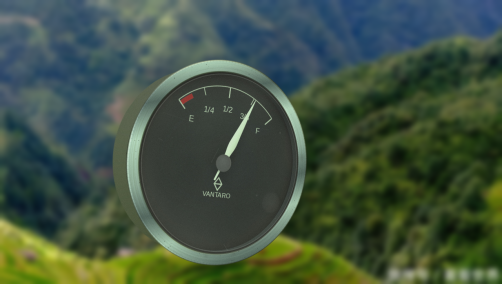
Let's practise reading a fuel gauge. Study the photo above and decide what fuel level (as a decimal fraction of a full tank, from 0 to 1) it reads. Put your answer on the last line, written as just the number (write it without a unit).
0.75
